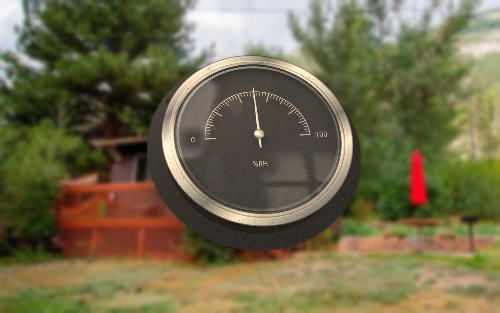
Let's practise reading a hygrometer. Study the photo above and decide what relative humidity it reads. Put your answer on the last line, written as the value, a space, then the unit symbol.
50 %
